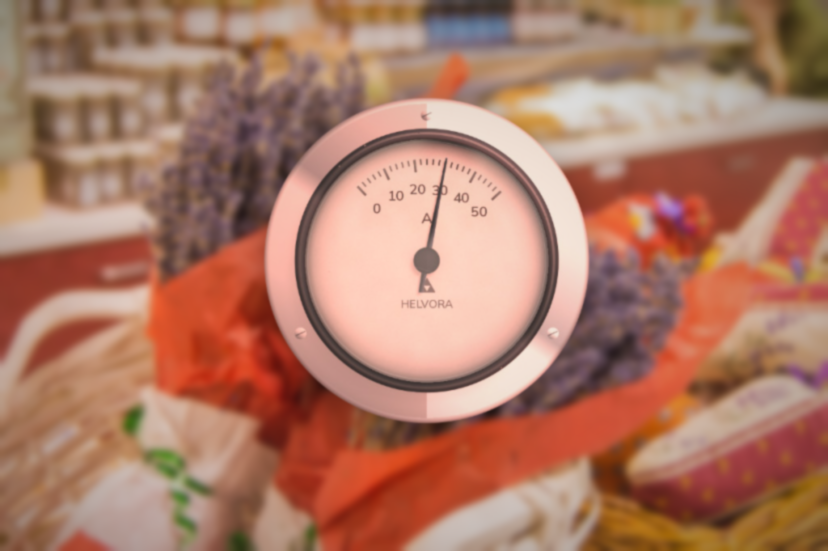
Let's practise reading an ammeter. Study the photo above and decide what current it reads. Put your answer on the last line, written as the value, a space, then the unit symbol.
30 A
